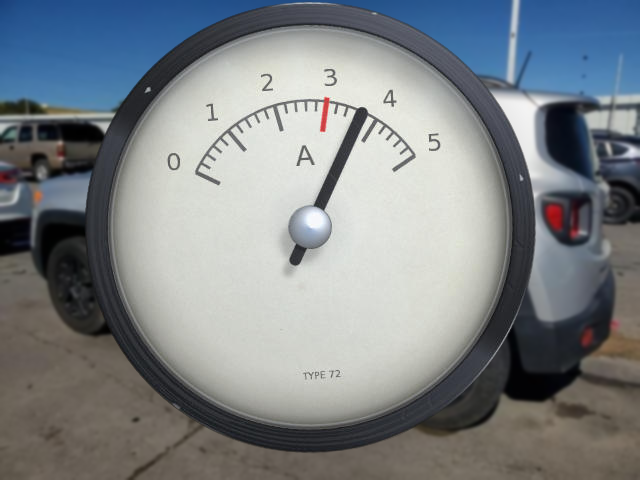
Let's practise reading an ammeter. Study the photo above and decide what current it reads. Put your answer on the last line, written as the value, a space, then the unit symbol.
3.7 A
